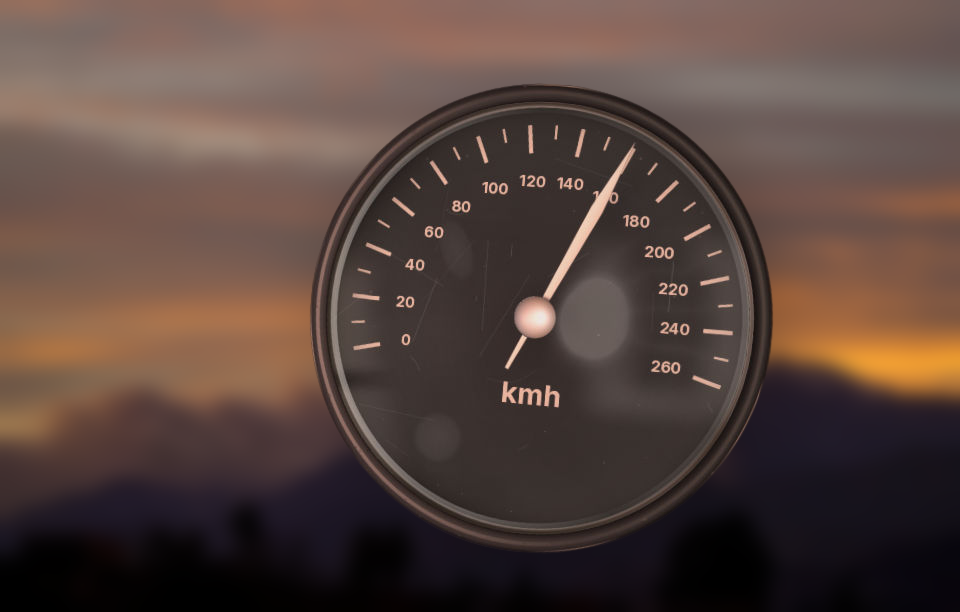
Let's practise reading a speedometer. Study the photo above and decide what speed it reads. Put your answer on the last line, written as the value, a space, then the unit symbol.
160 km/h
